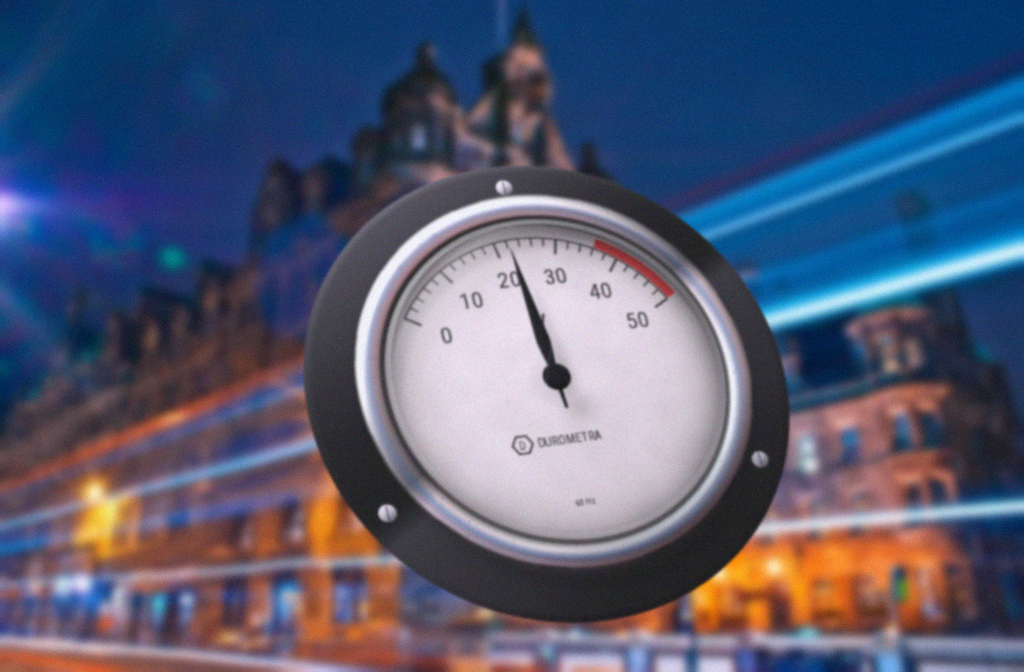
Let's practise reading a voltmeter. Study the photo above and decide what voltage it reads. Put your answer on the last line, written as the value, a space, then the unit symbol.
22 V
